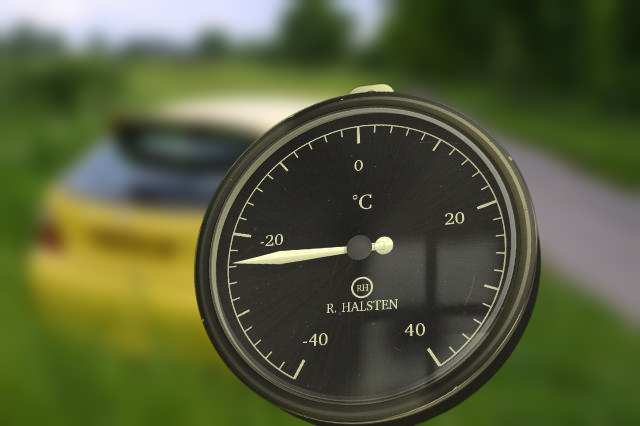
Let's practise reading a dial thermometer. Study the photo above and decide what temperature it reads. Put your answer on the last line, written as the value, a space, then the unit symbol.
-24 °C
